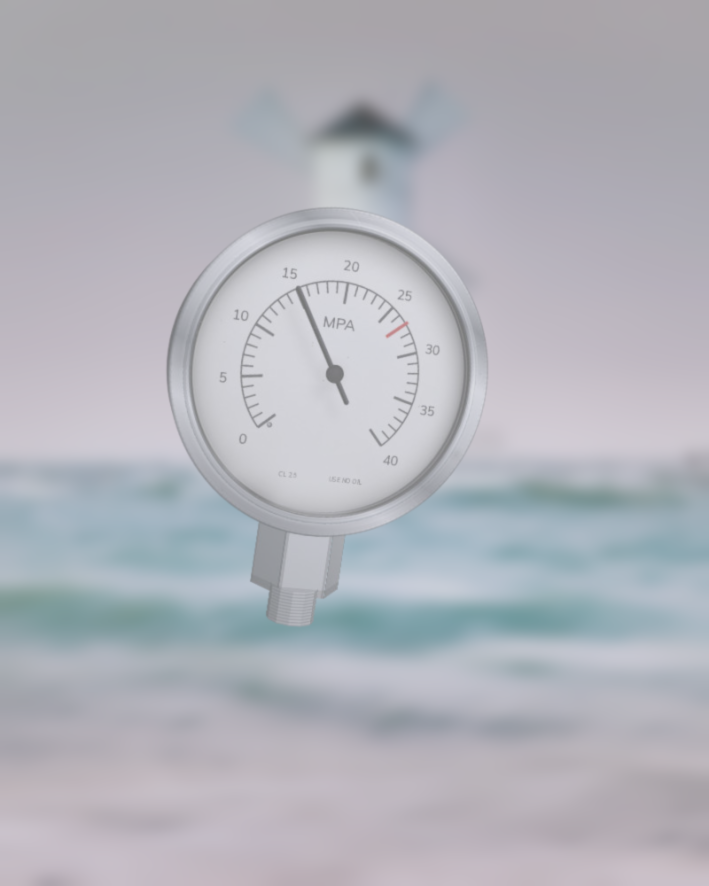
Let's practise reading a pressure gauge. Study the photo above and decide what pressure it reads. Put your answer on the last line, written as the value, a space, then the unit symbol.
15 MPa
